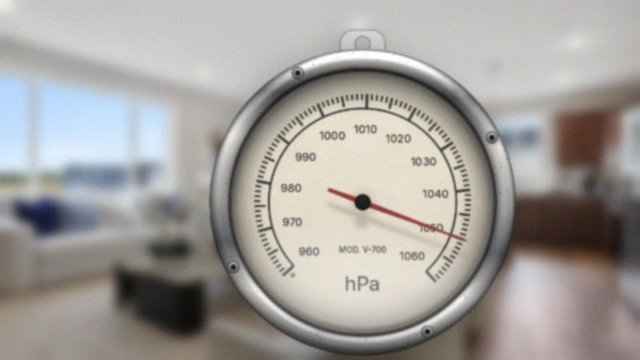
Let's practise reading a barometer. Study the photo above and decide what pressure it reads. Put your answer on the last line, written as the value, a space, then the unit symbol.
1050 hPa
